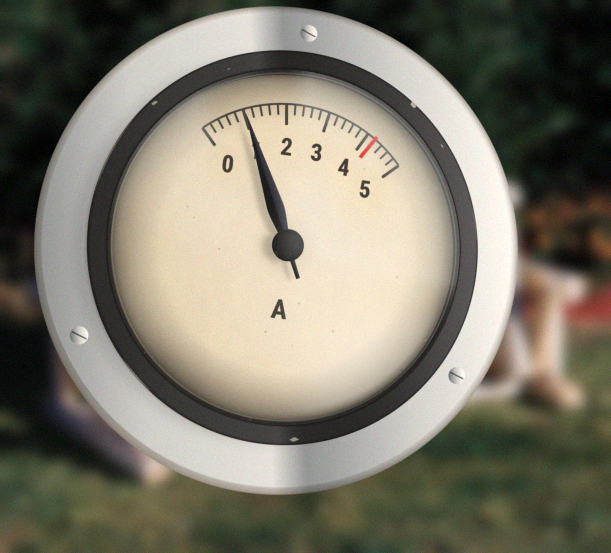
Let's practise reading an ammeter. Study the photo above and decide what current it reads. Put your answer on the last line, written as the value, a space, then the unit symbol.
1 A
